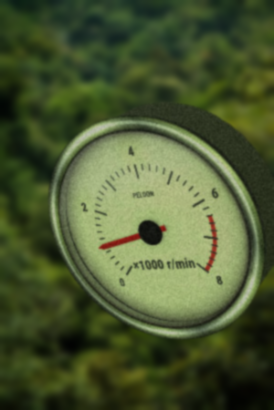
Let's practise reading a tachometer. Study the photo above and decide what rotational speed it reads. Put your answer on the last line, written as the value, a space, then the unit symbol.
1000 rpm
